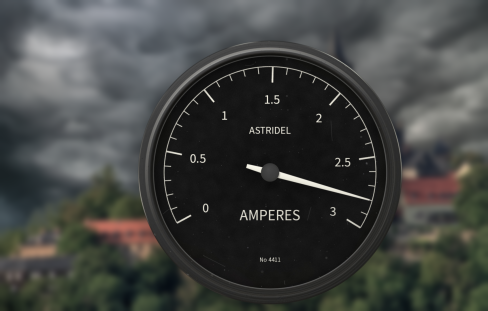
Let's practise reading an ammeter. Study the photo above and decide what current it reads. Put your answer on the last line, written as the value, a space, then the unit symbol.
2.8 A
